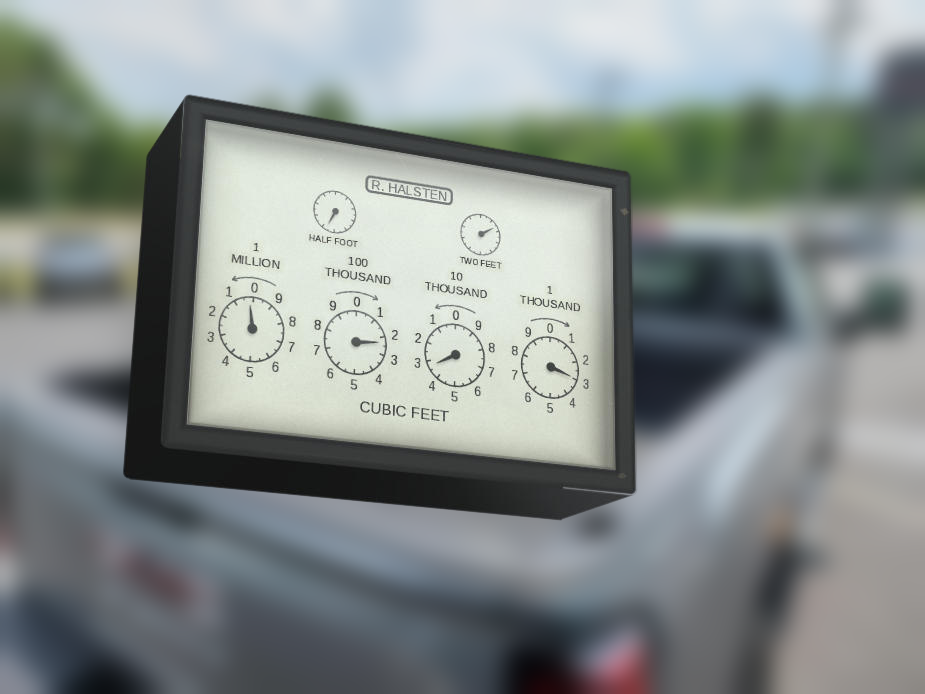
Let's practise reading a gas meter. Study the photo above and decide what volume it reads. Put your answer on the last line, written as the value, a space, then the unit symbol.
23300 ft³
